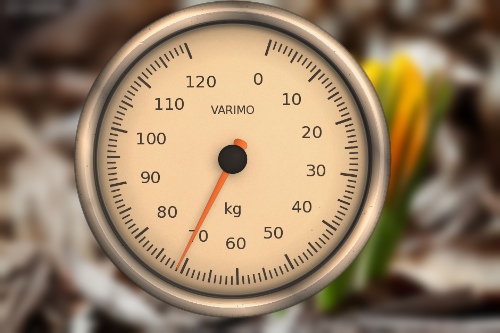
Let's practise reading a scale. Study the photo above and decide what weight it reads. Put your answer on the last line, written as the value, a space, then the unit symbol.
71 kg
